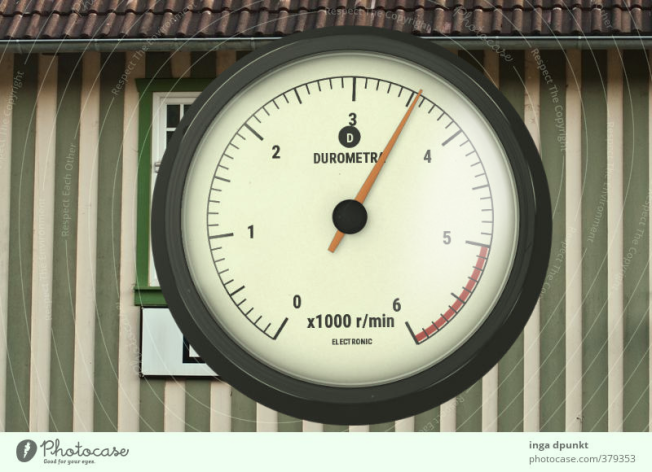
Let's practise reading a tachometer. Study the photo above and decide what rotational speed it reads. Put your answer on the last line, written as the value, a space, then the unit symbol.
3550 rpm
